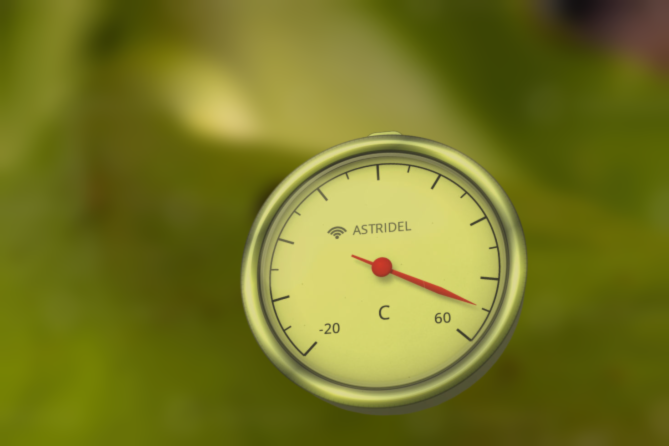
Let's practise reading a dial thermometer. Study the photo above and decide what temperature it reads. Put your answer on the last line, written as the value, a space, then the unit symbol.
55 °C
